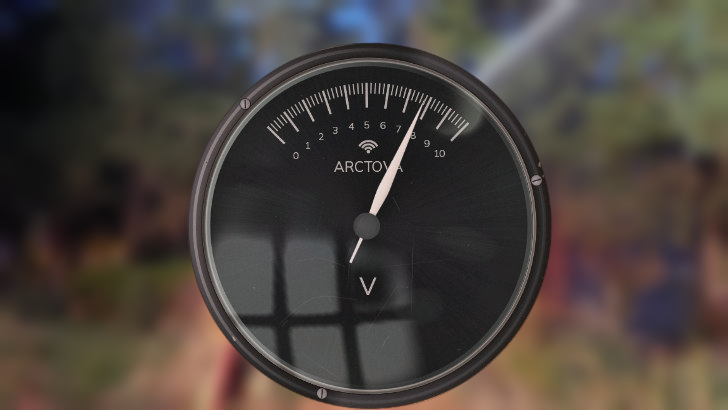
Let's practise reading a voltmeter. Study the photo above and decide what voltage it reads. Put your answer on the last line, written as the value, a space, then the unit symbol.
7.8 V
